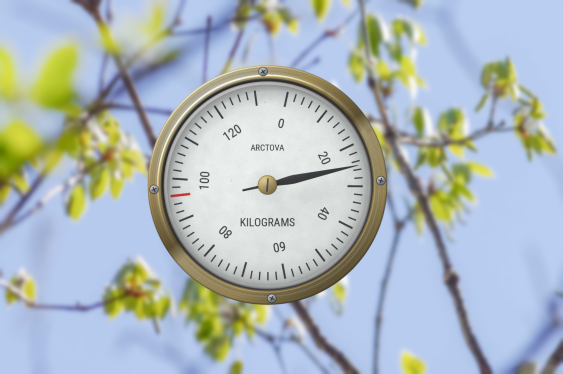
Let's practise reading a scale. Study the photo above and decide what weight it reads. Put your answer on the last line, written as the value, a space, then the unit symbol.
25 kg
